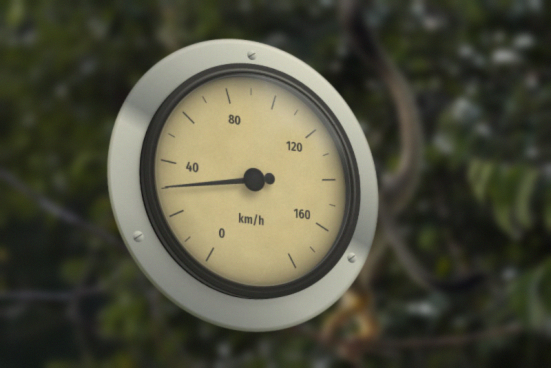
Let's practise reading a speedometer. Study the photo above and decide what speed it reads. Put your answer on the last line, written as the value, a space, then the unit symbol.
30 km/h
